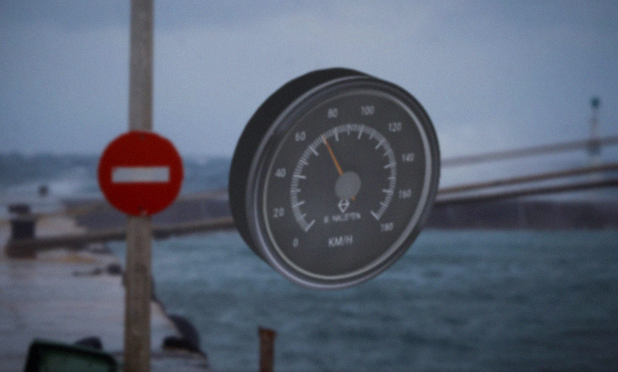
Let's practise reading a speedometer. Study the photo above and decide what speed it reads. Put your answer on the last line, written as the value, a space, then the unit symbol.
70 km/h
